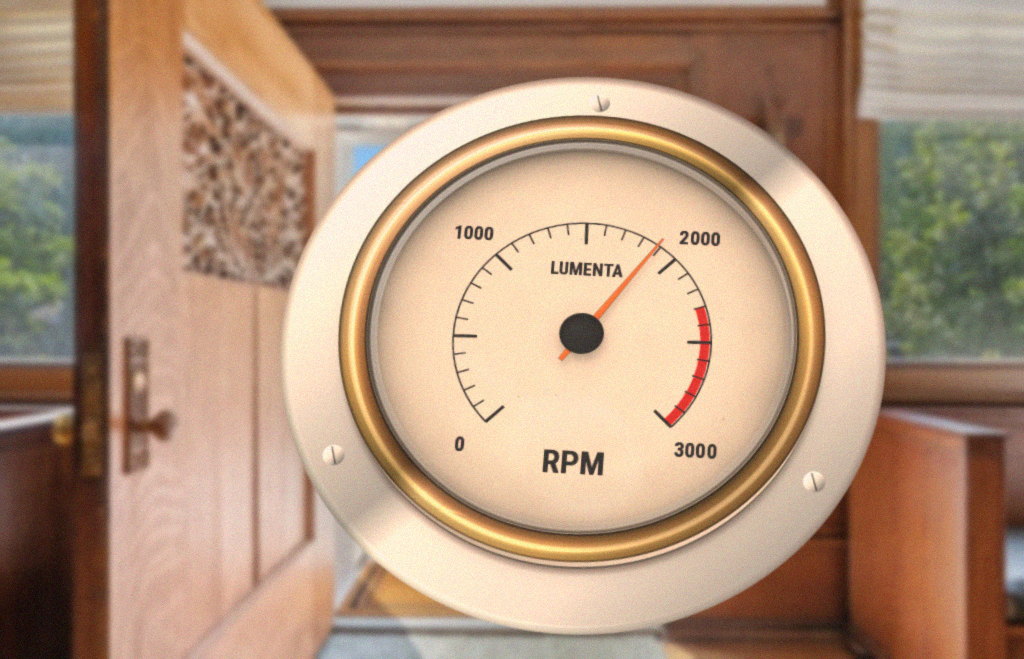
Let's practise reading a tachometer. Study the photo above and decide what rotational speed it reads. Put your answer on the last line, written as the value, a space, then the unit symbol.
1900 rpm
